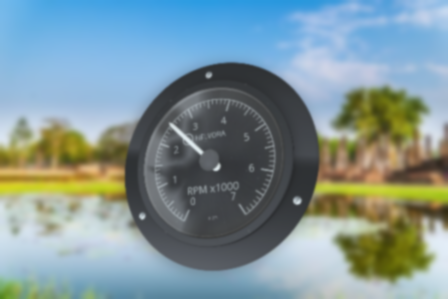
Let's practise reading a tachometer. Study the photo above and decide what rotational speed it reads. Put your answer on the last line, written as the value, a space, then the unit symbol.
2500 rpm
